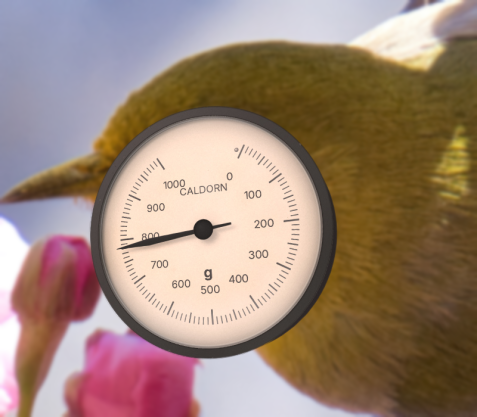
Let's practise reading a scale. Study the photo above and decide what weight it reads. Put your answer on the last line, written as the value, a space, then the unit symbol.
780 g
